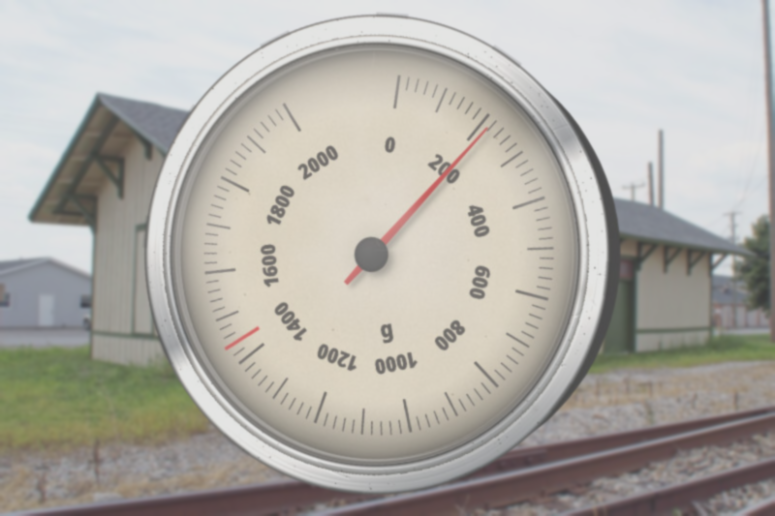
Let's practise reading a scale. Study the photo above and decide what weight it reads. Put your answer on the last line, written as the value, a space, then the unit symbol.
220 g
